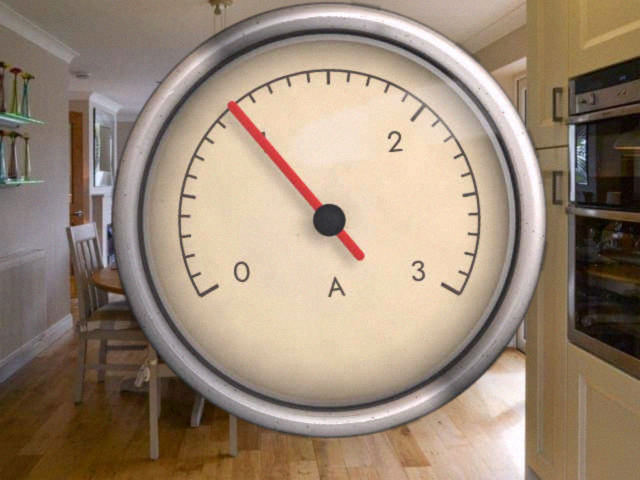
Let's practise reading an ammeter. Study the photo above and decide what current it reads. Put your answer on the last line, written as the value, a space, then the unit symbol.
1 A
